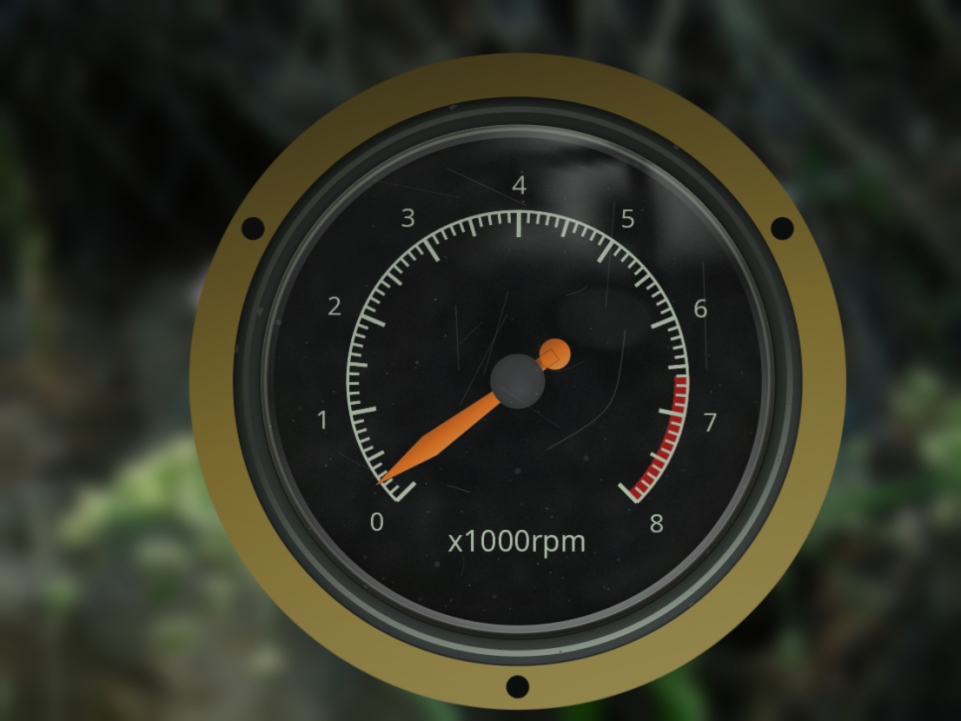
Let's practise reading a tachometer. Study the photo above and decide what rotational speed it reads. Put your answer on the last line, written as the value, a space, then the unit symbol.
250 rpm
